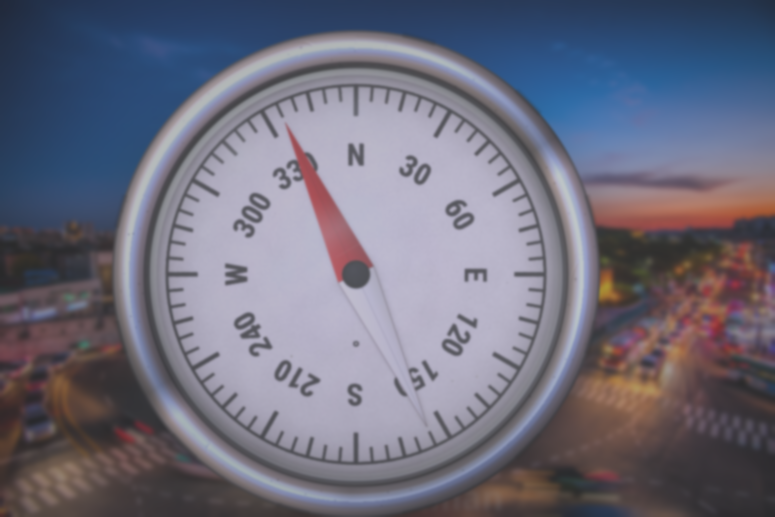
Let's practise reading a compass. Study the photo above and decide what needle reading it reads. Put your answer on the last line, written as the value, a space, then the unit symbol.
335 °
